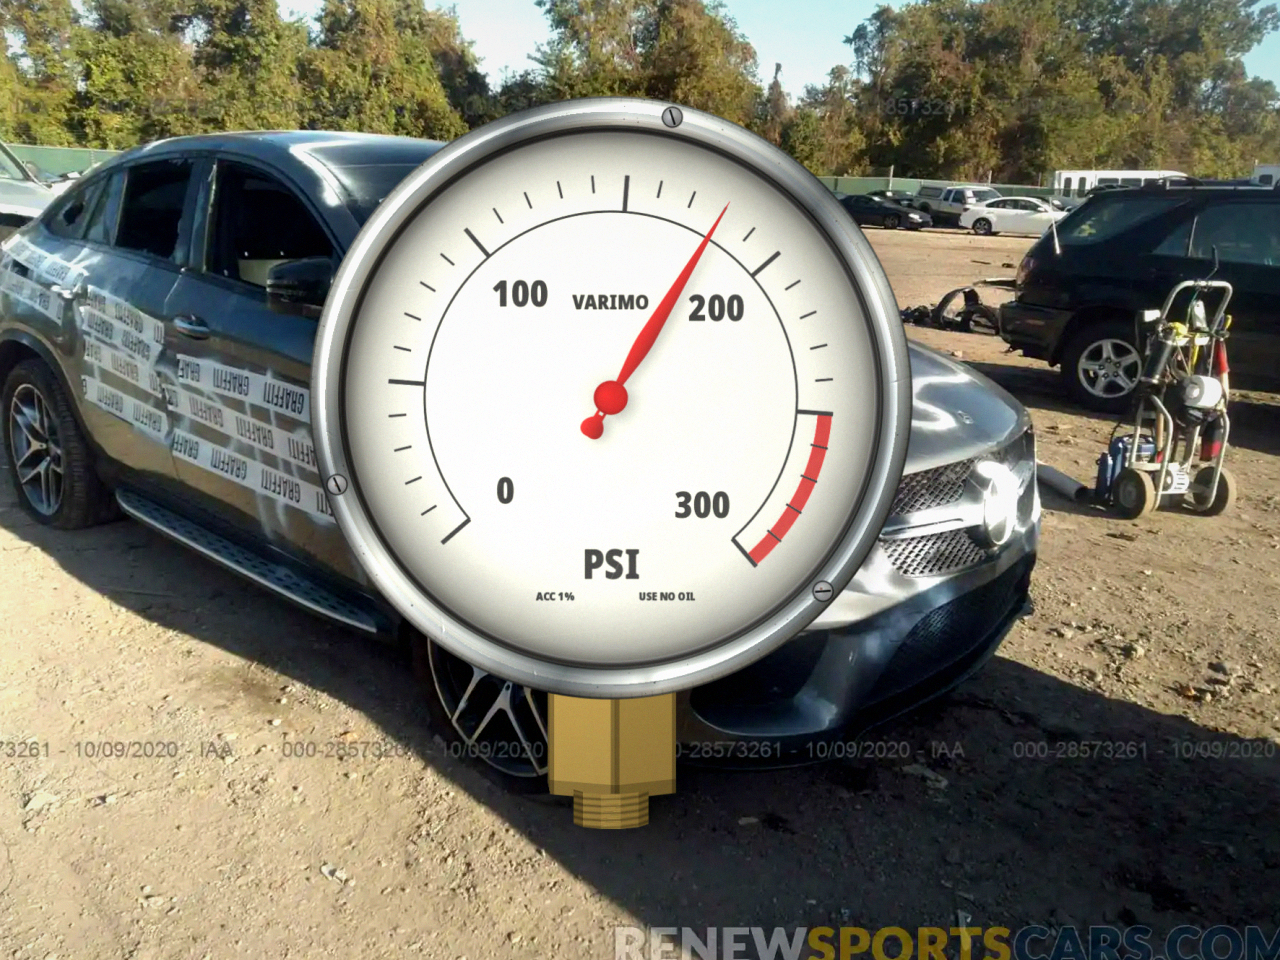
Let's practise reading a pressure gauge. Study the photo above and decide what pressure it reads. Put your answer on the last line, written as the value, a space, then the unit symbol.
180 psi
